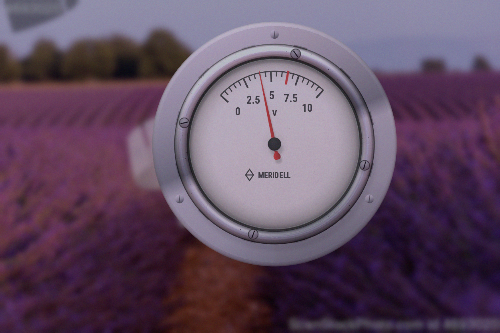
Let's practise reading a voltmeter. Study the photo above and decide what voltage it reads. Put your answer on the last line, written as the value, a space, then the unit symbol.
4 V
